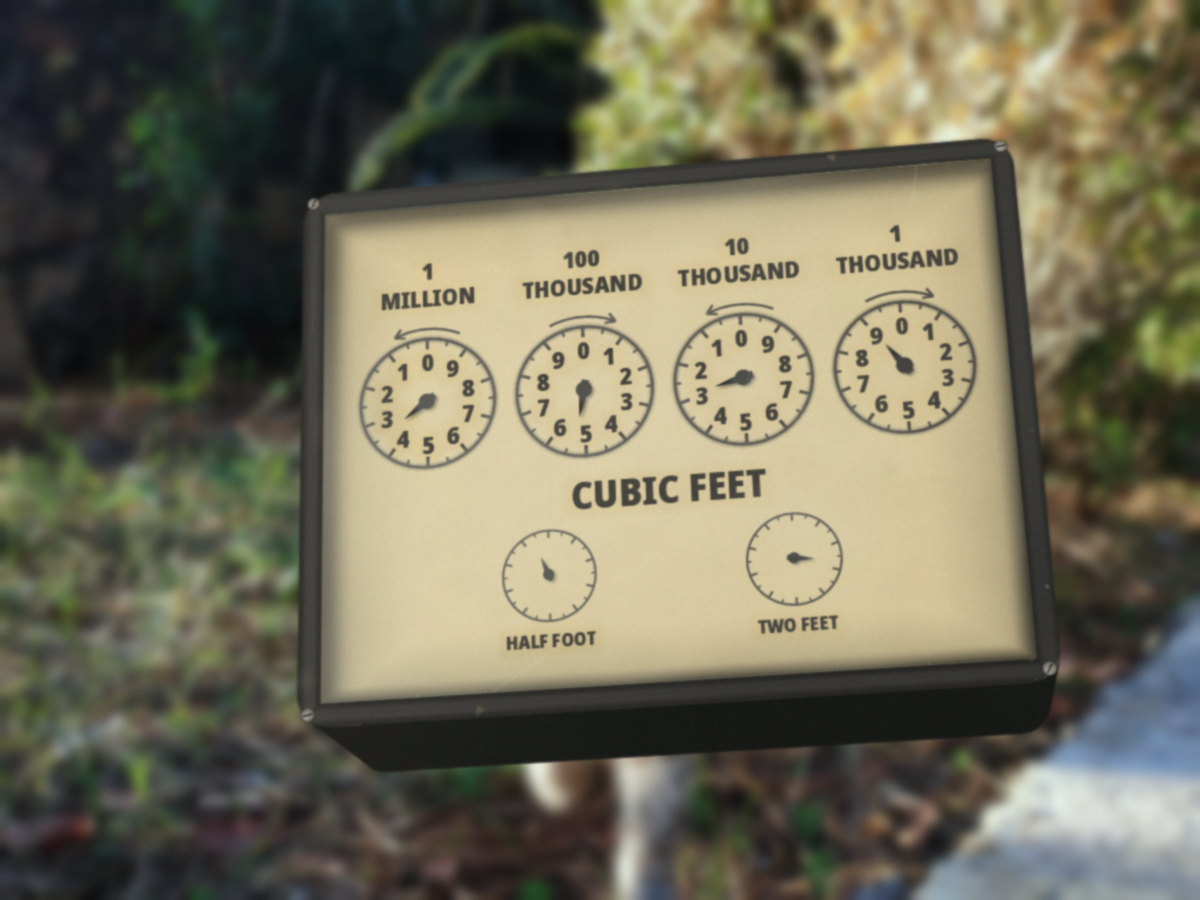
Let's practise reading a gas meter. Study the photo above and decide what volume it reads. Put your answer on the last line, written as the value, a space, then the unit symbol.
352900 ft³
